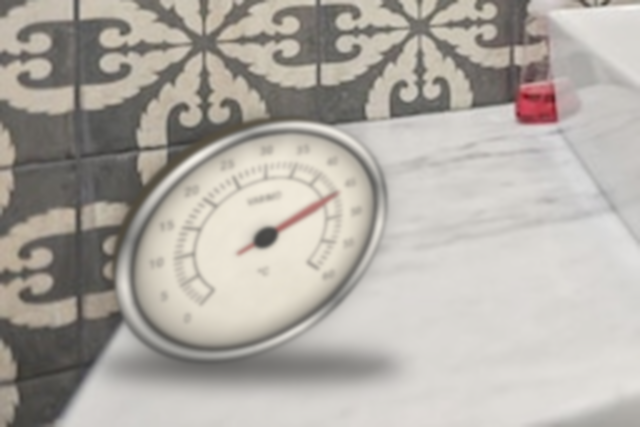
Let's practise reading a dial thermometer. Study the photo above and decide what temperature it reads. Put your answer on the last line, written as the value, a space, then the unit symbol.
45 °C
